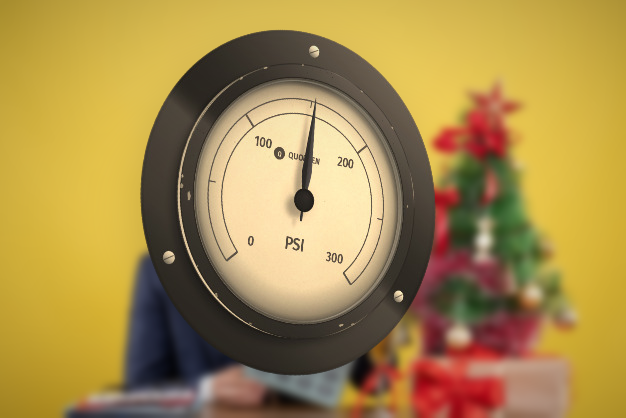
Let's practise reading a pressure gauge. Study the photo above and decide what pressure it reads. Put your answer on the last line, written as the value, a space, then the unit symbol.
150 psi
